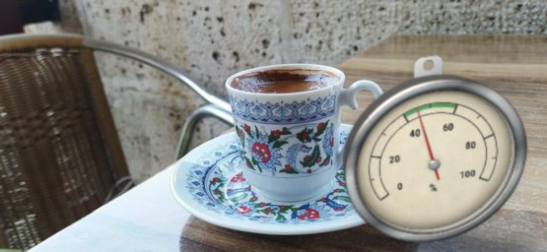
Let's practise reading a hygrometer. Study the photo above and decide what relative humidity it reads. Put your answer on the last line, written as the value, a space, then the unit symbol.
45 %
